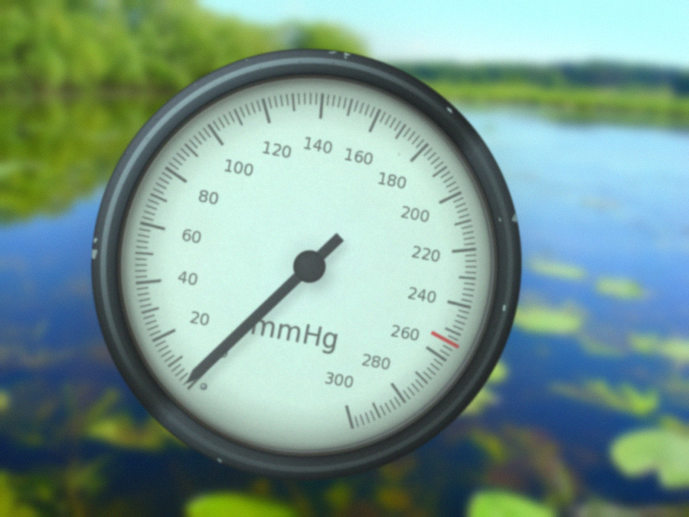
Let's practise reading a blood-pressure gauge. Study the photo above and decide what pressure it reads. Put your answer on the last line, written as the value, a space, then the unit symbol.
2 mmHg
